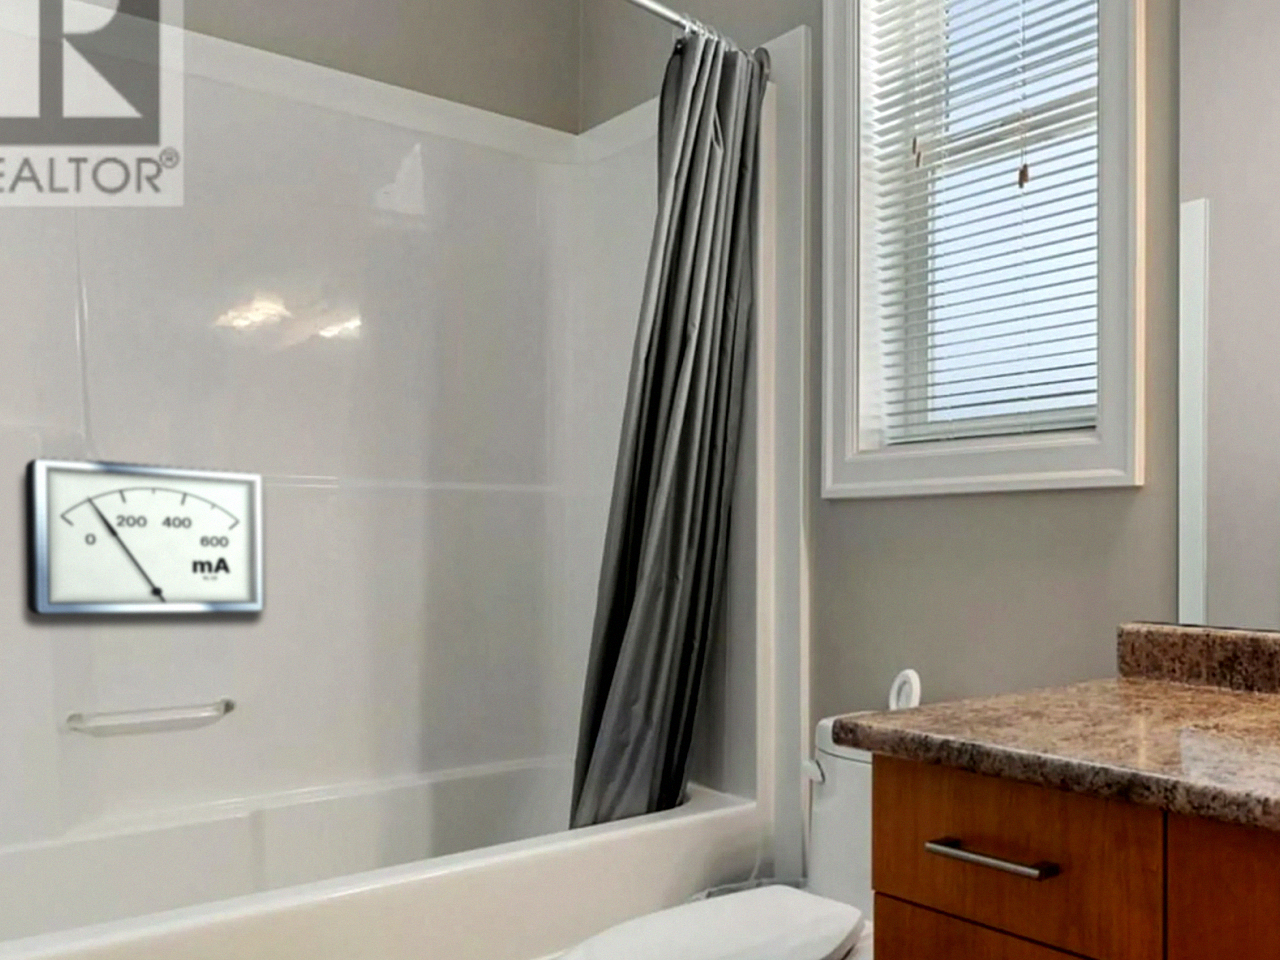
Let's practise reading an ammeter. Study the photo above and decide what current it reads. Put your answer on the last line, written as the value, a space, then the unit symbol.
100 mA
